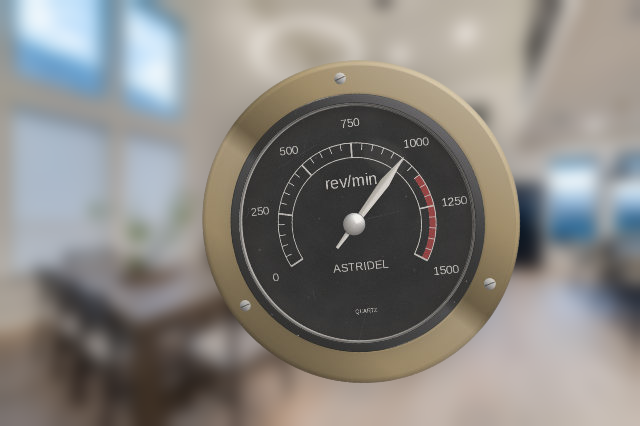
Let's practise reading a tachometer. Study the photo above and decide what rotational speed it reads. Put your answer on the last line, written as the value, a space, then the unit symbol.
1000 rpm
